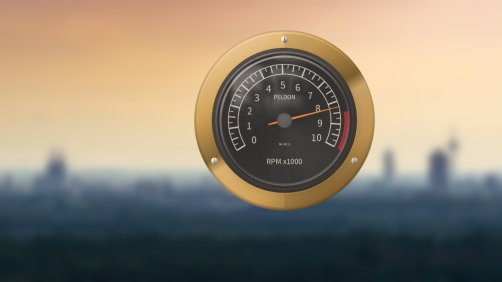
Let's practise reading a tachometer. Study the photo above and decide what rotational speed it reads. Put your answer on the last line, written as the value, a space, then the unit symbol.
8250 rpm
